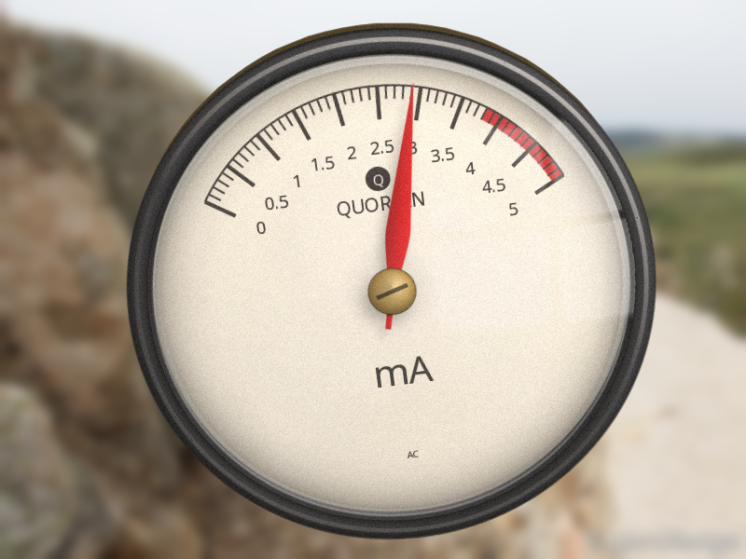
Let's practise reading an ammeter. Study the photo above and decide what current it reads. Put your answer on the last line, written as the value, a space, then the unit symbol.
2.9 mA
